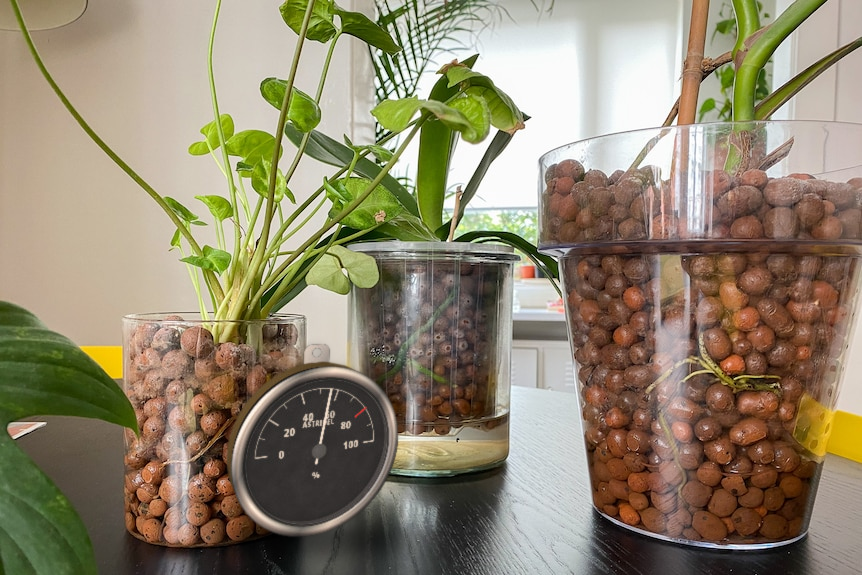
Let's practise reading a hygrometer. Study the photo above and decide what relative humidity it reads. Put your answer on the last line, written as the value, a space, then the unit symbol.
55 %
